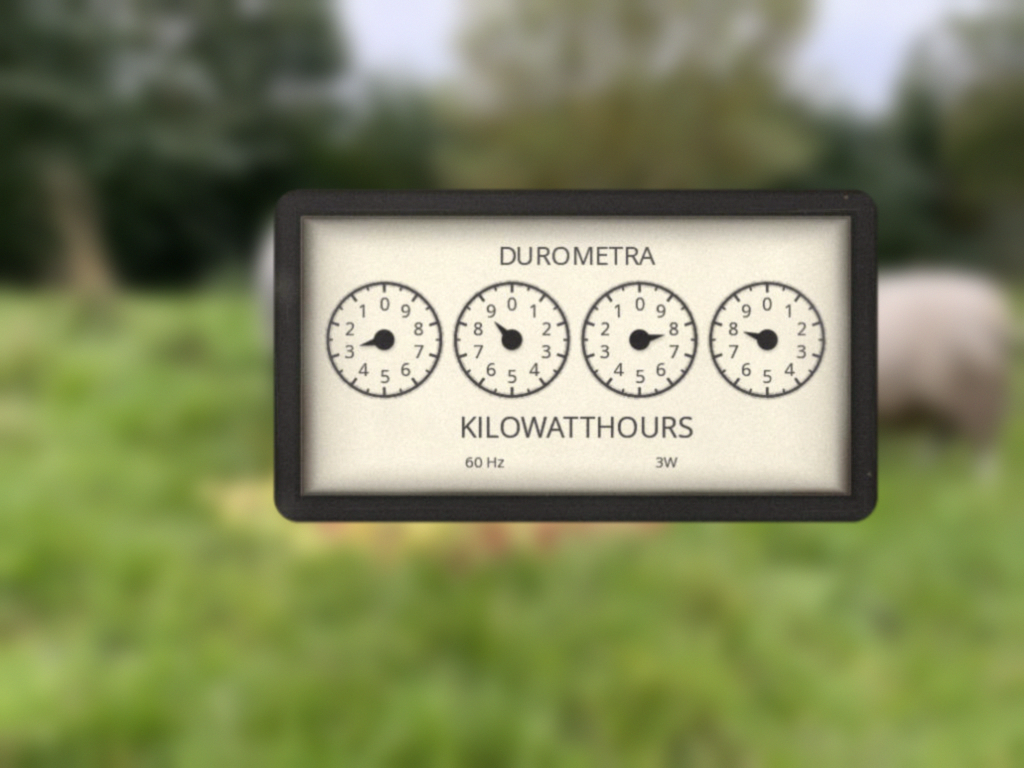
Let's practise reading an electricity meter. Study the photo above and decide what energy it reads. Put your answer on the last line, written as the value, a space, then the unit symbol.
2878 kWh
